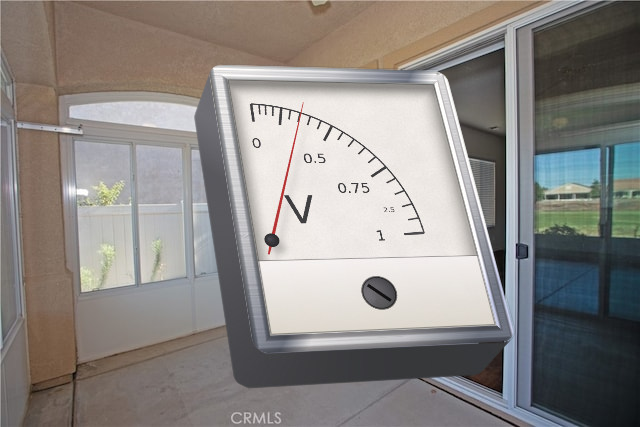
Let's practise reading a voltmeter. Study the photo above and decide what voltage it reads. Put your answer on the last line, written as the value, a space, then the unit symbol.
0.35 V
